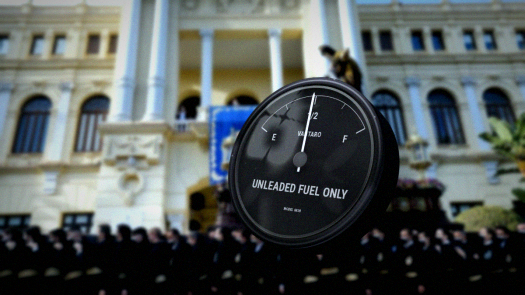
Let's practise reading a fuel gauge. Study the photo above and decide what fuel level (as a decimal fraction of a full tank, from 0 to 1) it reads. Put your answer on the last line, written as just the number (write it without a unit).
0.5
